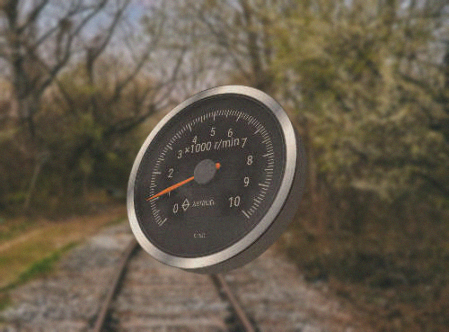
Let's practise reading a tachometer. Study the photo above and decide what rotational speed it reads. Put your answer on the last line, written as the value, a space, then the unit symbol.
1000 rpm
